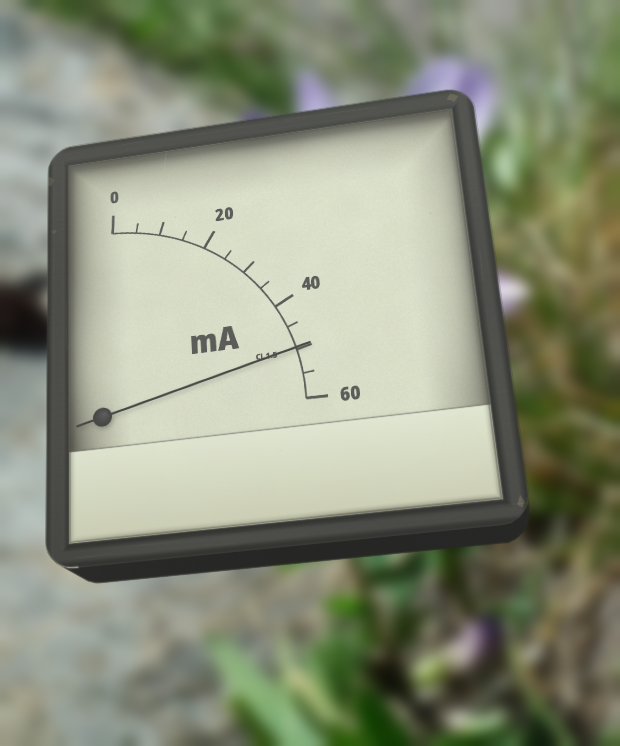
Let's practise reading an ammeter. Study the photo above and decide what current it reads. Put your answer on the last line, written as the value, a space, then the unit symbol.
50 mA
